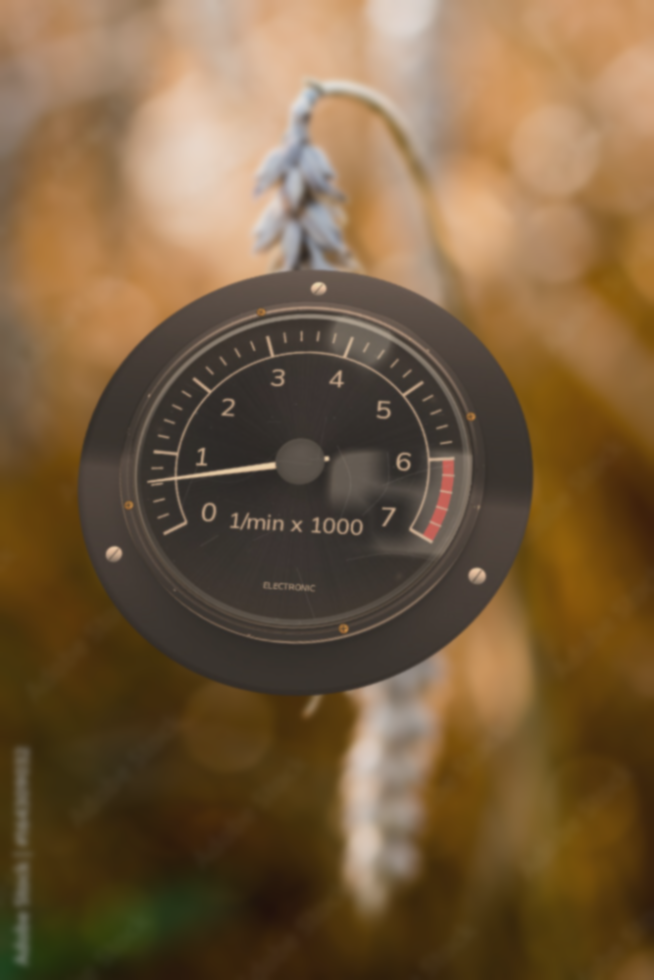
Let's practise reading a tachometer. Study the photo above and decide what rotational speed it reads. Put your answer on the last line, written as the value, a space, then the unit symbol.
600 rpm
